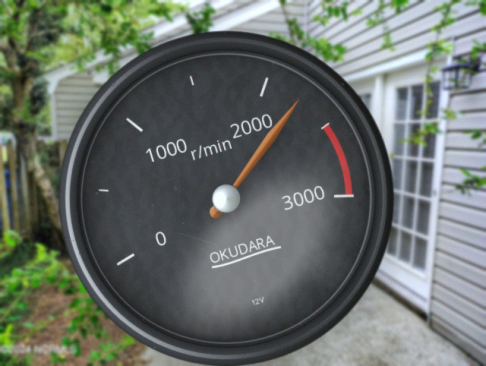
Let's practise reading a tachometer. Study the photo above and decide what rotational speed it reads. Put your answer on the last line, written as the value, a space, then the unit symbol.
2250 rpm
